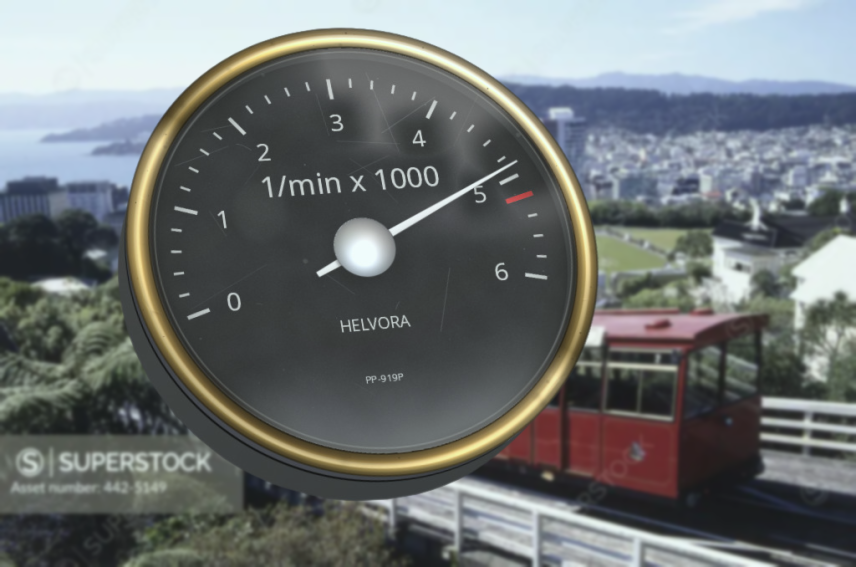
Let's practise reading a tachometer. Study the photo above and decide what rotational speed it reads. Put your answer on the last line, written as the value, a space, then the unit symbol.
4900 rpm
